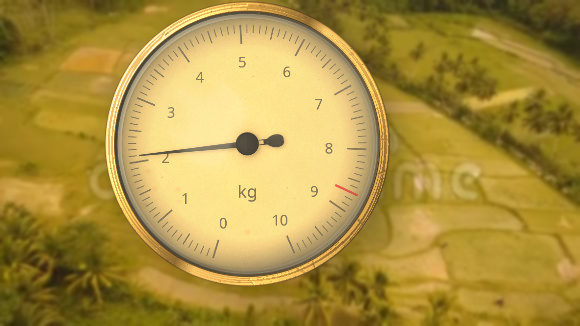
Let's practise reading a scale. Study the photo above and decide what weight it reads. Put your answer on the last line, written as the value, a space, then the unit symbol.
2.1 kg
